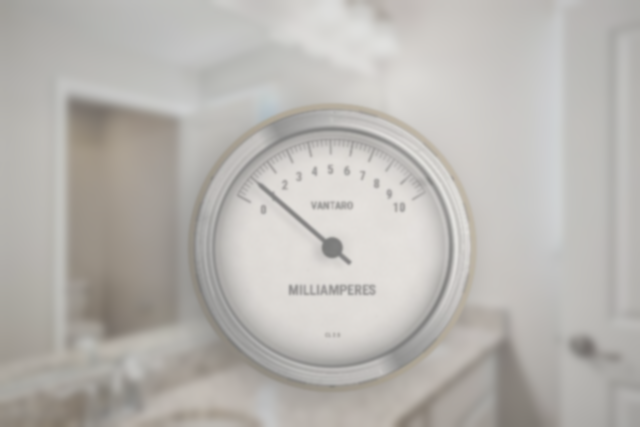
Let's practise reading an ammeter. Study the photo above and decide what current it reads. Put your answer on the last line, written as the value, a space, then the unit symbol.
1 mA
